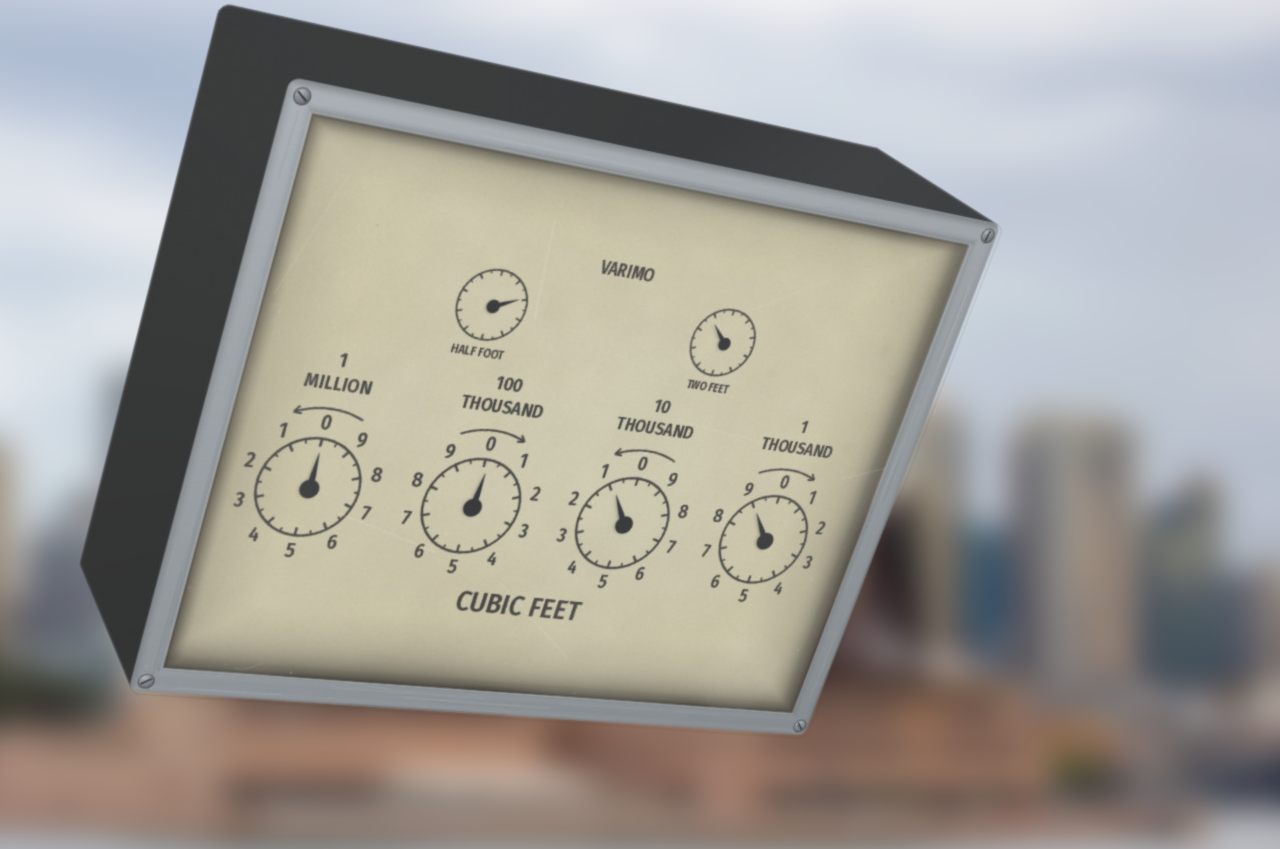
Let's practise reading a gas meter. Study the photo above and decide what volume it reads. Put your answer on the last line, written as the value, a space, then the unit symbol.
900 ft³
